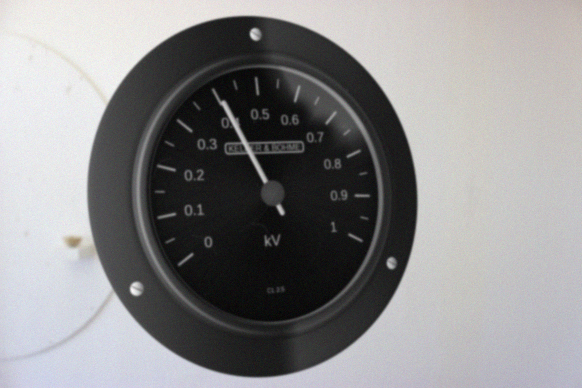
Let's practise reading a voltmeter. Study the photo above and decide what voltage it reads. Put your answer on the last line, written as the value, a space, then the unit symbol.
0.4 kV
